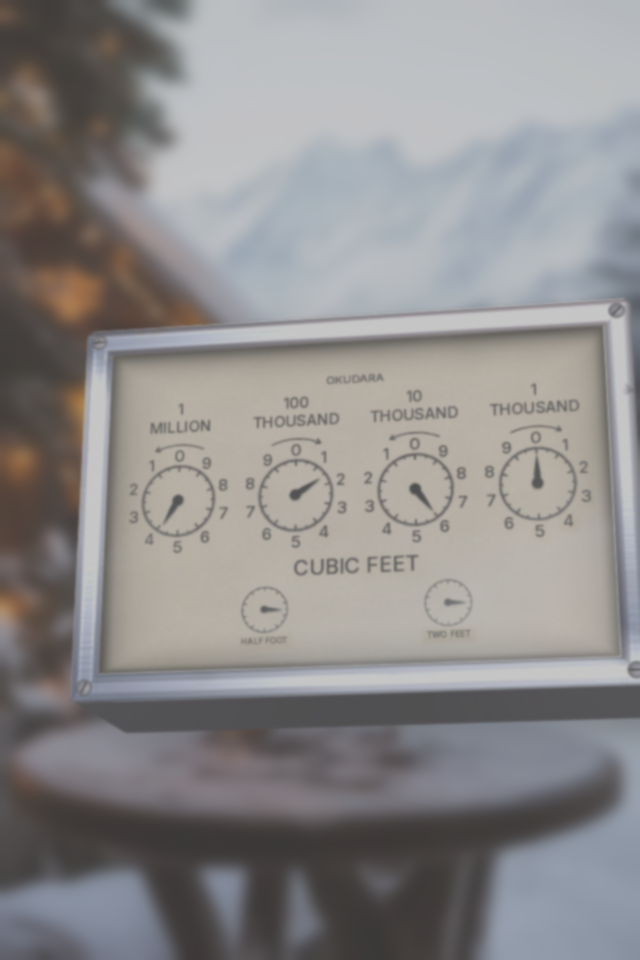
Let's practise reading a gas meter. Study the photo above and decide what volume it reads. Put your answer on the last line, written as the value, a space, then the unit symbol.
416000 ft³
